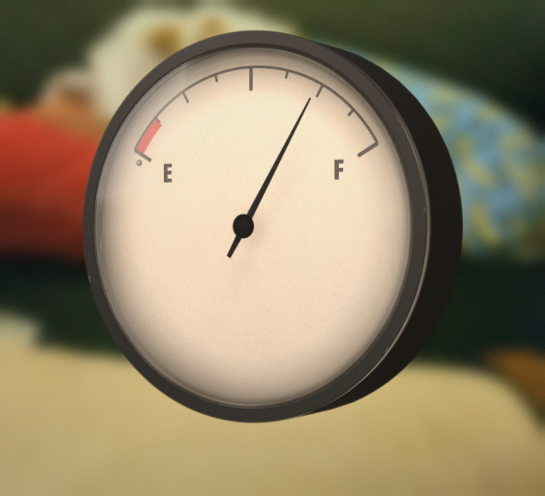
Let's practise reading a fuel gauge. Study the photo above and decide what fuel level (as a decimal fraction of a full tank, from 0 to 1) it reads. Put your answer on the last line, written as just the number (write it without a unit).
0.75
